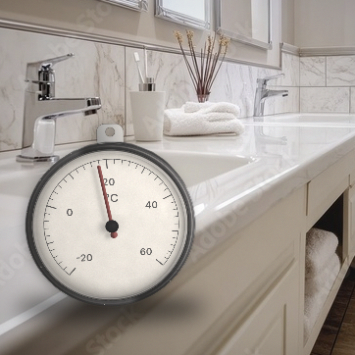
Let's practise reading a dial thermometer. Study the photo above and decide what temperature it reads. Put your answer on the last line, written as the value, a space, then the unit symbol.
18 °C
